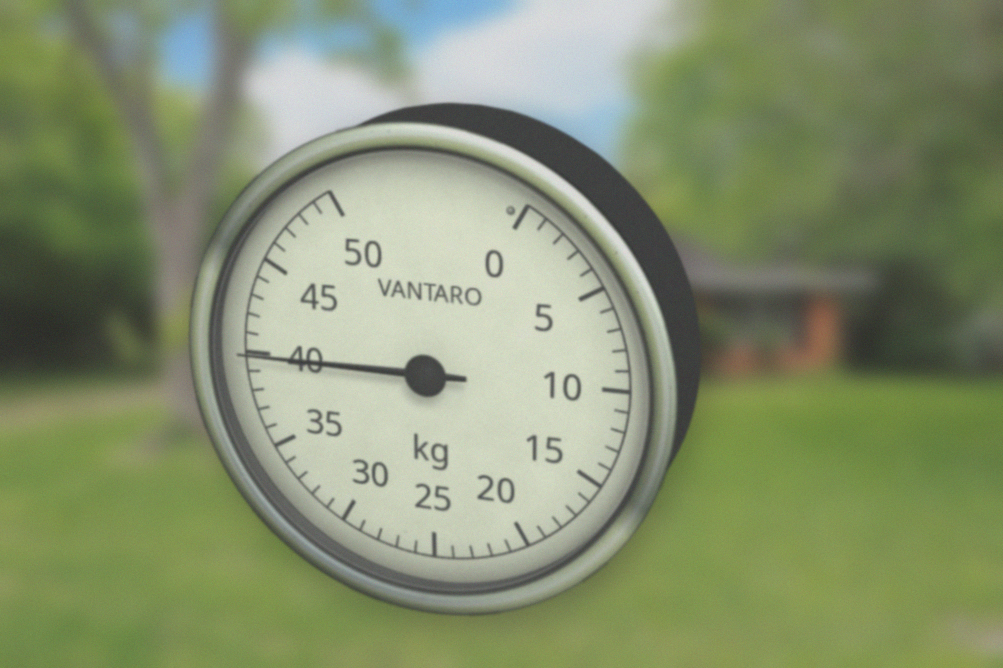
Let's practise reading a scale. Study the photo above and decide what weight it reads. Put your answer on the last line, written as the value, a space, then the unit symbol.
40 kg
